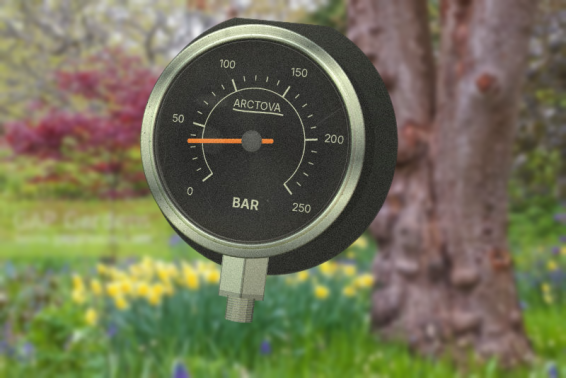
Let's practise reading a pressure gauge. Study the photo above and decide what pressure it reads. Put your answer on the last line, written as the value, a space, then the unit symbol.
35 bar
